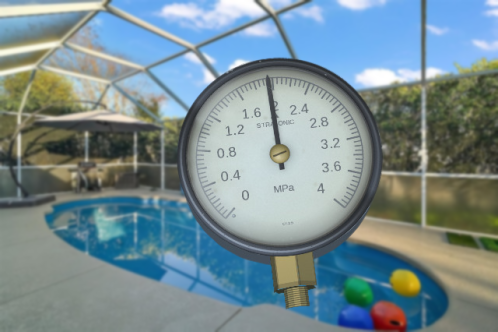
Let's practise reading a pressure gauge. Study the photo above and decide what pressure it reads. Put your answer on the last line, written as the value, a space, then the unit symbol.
1.95 MPa
